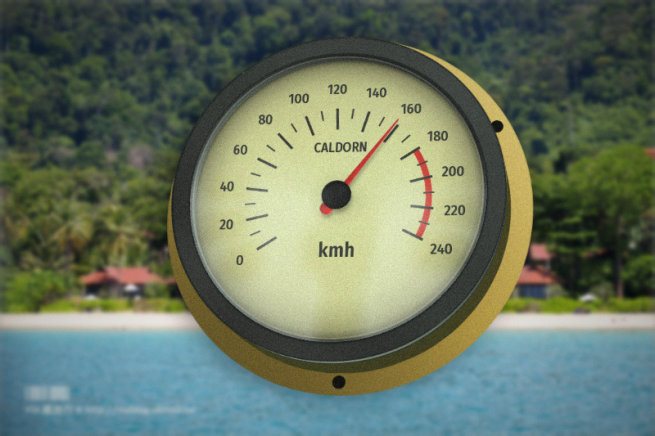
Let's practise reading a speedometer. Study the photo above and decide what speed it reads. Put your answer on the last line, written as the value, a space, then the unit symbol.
160 km/h
